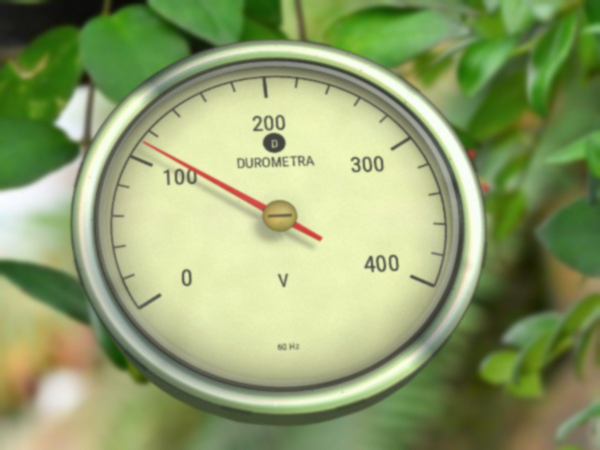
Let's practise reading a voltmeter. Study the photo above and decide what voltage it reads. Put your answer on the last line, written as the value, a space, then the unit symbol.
110 V
